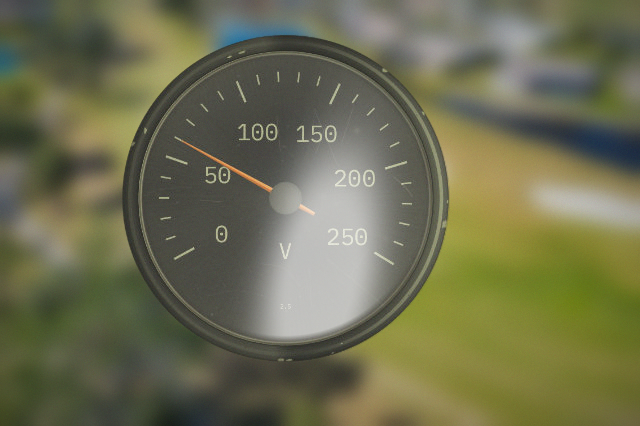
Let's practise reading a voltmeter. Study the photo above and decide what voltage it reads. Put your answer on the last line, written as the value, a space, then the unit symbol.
60 V
